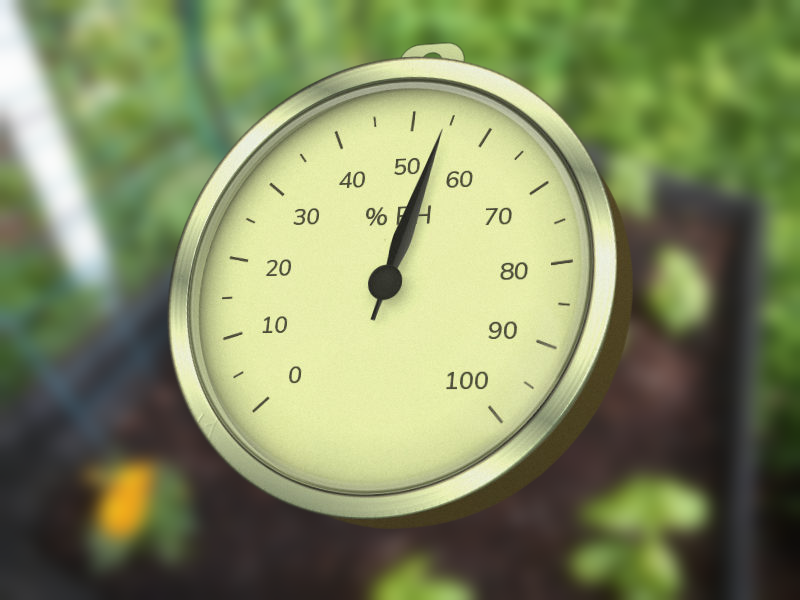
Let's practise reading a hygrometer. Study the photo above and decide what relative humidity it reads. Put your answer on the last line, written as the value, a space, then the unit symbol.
55 %
